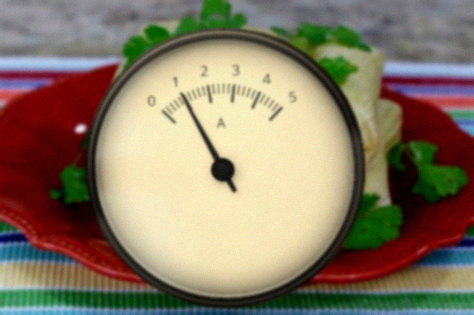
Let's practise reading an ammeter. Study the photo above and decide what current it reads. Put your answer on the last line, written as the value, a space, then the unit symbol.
1 A
